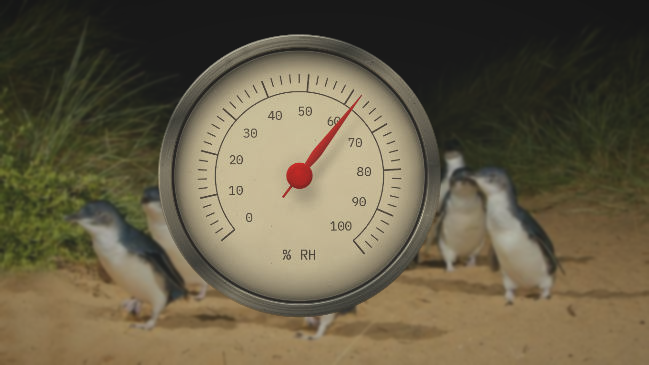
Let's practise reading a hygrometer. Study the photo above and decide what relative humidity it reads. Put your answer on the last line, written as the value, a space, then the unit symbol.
62 %
